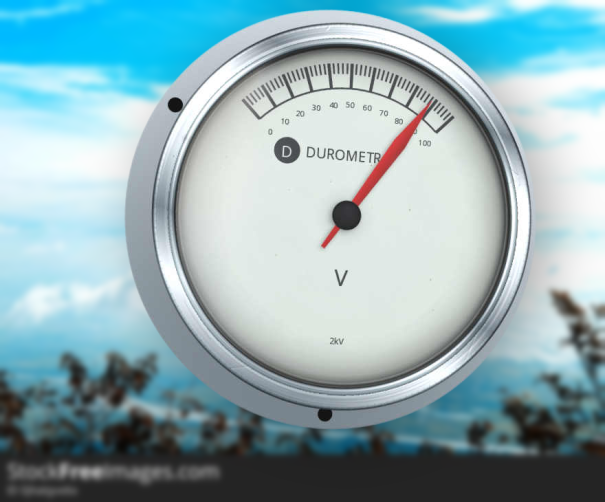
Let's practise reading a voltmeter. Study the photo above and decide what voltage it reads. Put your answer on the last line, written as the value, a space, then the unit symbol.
88 V
